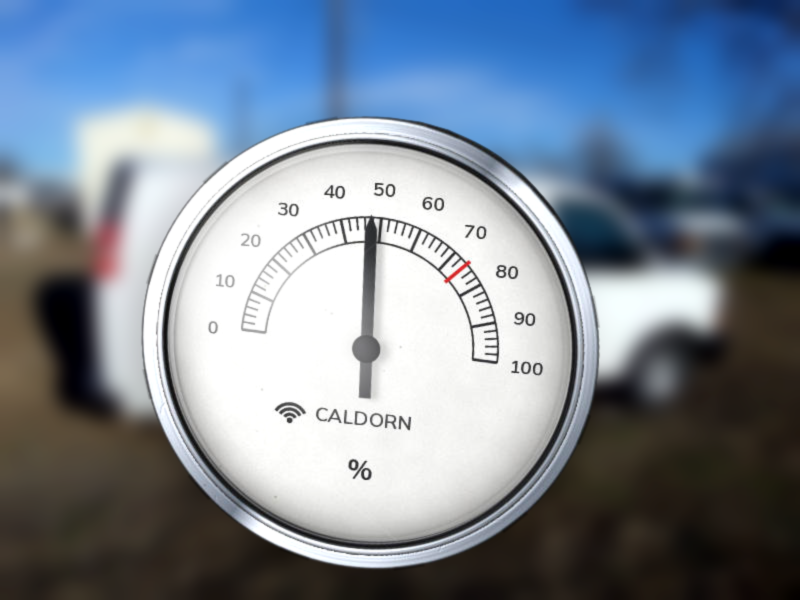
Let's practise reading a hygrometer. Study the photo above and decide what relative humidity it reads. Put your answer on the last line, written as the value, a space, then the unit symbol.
48 %
